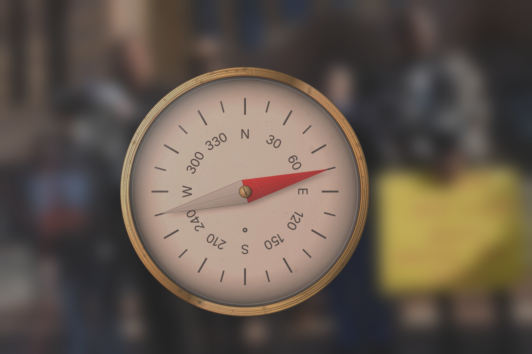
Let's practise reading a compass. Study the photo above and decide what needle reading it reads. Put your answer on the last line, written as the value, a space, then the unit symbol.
75 °
